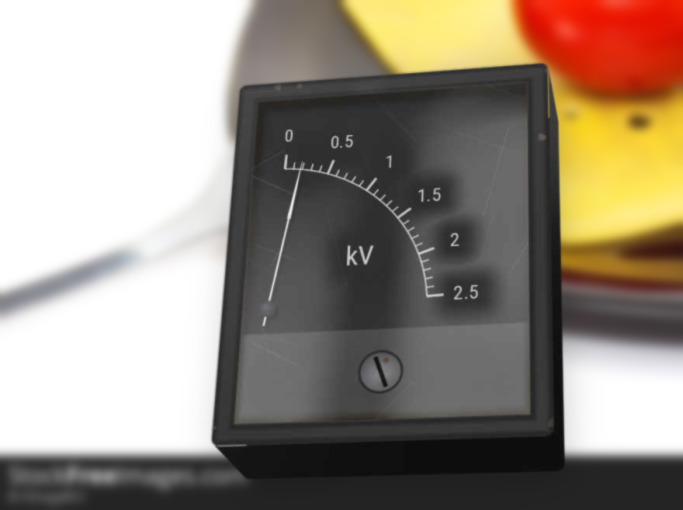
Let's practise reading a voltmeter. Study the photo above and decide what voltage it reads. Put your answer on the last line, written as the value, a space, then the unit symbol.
0.2 kV
